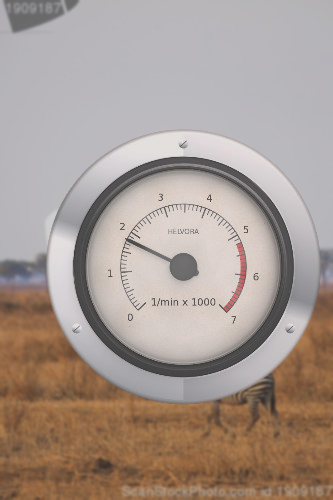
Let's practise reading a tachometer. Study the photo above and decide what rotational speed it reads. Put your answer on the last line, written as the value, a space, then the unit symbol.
1800 rpm
